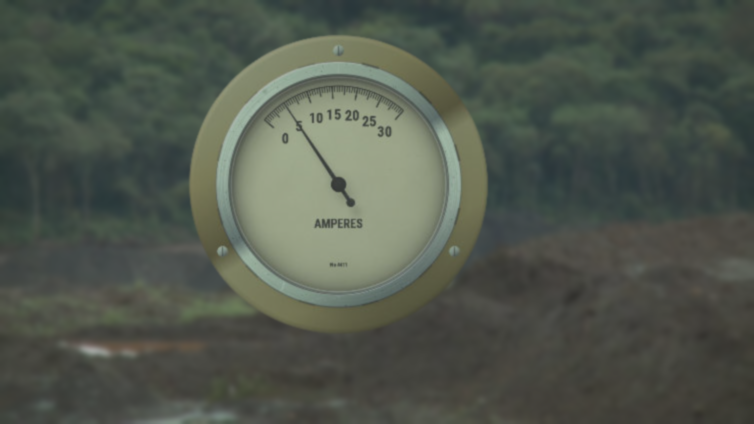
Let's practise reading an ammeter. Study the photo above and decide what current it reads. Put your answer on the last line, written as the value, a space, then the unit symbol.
5 A
